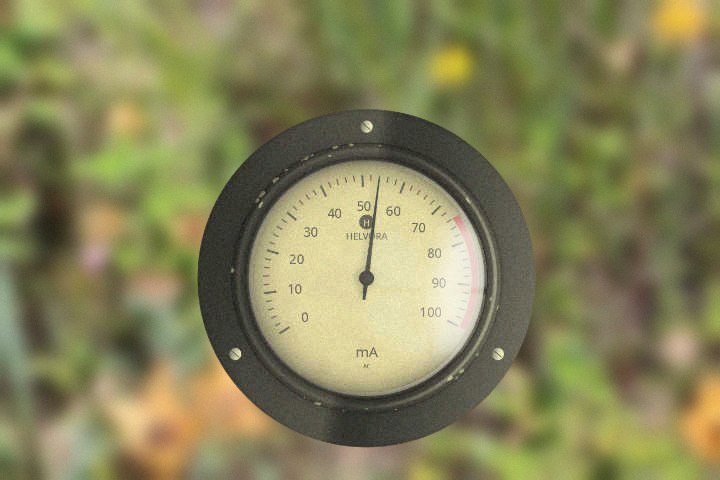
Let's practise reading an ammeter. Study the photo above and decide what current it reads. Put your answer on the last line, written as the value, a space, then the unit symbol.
54 mA
